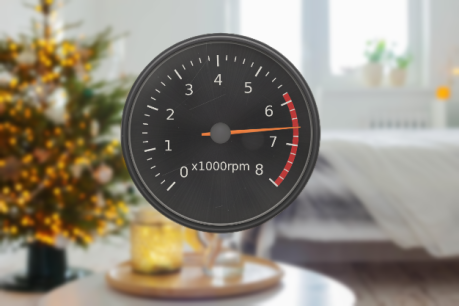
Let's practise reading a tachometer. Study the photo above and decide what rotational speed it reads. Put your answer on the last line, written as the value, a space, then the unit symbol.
6600 rpm
